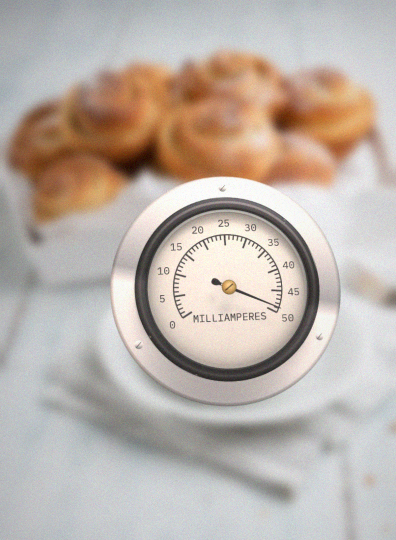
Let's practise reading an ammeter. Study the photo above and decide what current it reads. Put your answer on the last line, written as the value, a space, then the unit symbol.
49 mA
